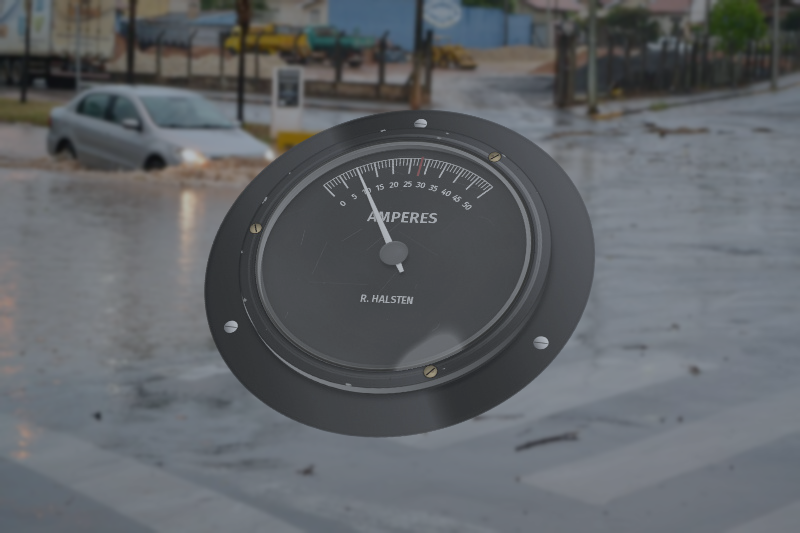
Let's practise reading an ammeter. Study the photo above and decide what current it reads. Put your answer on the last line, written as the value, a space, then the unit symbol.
10 A
